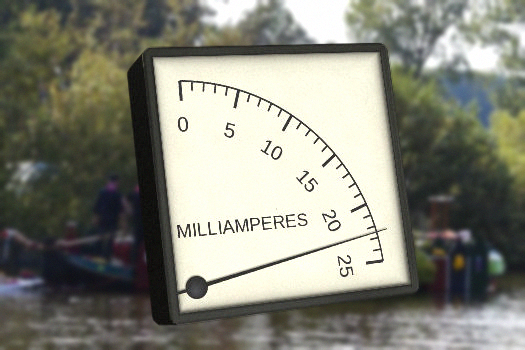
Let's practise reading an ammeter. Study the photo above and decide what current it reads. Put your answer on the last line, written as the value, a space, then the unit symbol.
22.5 mA
